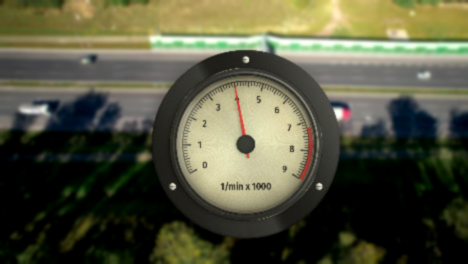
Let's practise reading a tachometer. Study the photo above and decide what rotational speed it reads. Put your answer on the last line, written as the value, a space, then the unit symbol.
4000 rpm
